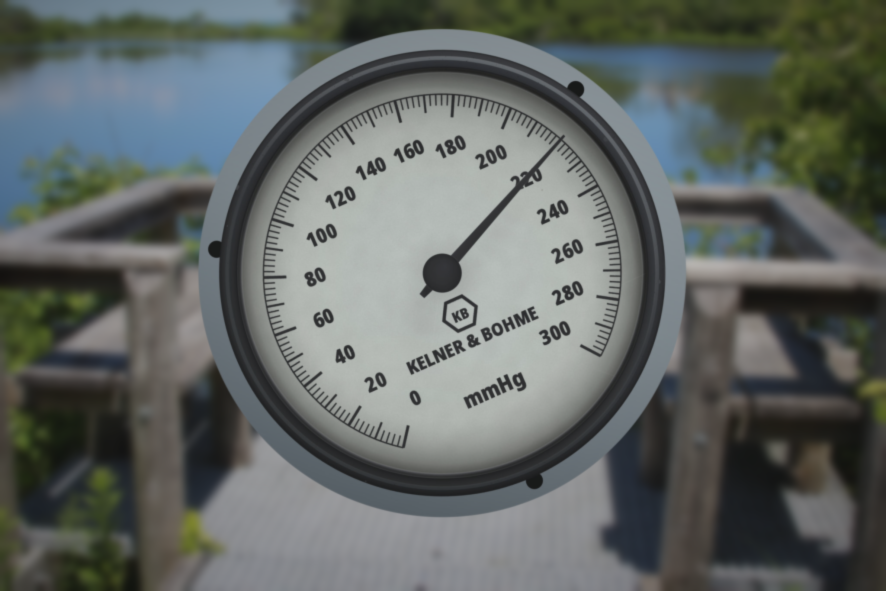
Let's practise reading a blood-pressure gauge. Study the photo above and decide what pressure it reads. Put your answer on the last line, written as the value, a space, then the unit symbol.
220 mmHg
